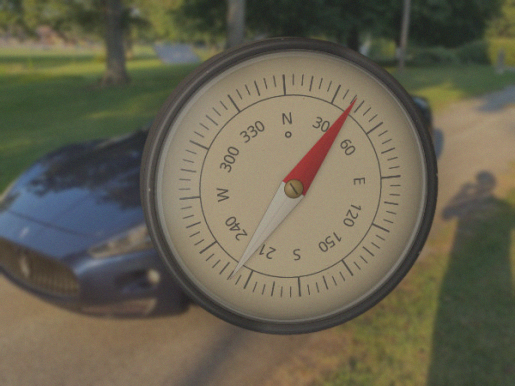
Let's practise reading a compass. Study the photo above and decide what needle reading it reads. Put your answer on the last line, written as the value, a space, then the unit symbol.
40 °
